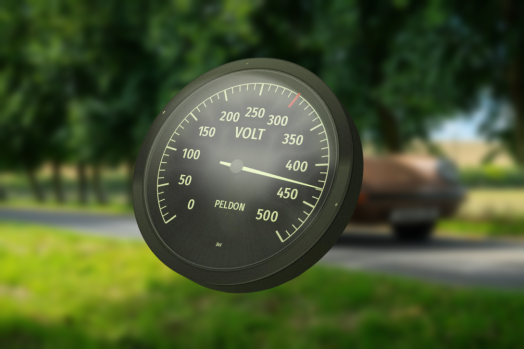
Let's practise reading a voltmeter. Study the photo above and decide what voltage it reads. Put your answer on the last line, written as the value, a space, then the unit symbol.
430 V
